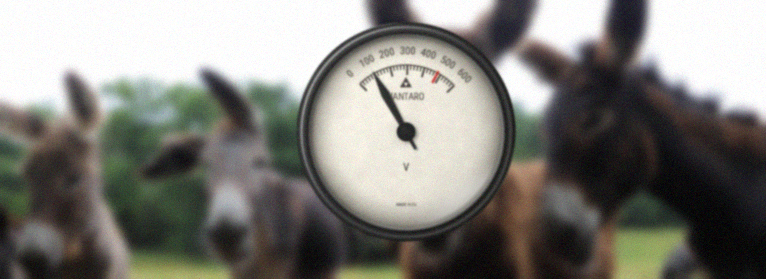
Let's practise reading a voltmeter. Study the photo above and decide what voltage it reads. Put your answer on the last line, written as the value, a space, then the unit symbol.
100 V
